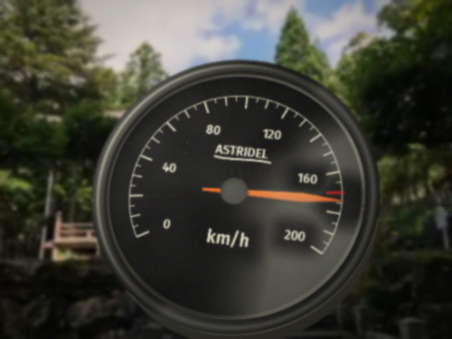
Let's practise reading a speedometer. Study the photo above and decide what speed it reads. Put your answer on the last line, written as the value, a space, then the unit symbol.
175 km/h
